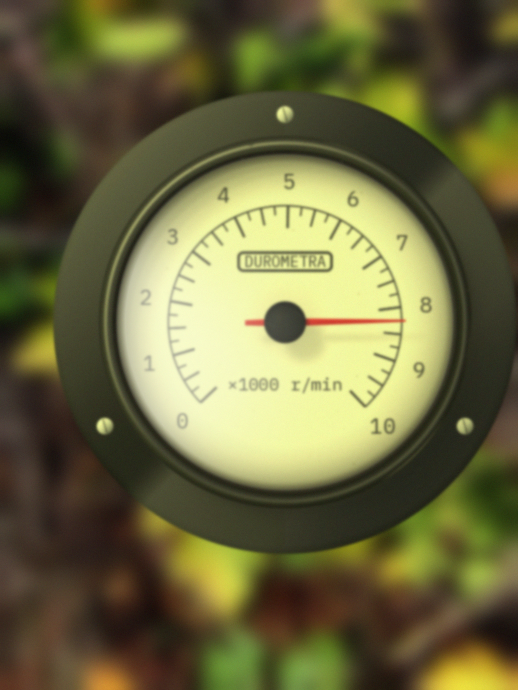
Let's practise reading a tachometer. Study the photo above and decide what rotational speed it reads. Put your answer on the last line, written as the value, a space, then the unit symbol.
8250 rpm
